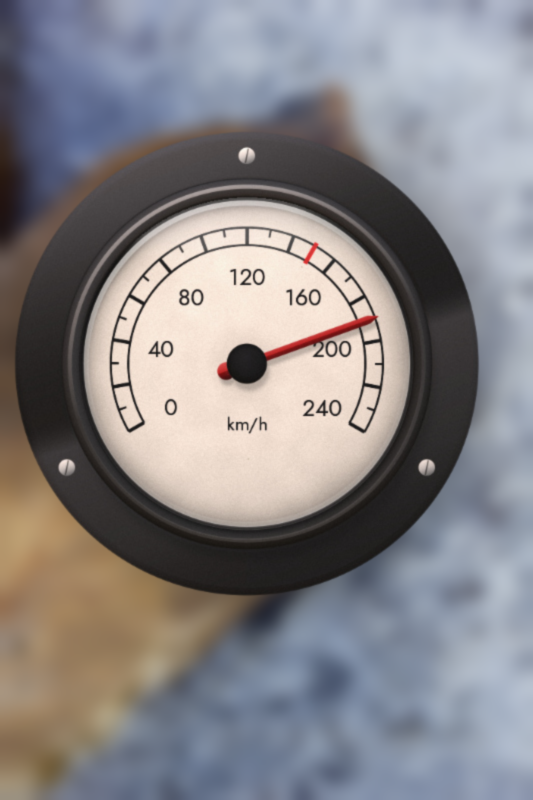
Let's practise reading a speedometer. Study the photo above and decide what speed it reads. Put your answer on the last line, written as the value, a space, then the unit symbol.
190 km/h
